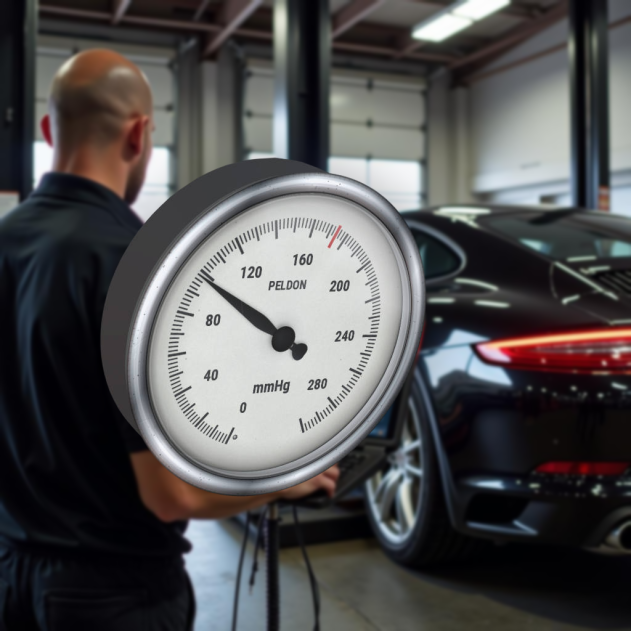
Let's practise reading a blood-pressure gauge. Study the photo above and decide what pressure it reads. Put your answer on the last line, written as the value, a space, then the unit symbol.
98 mmHg
